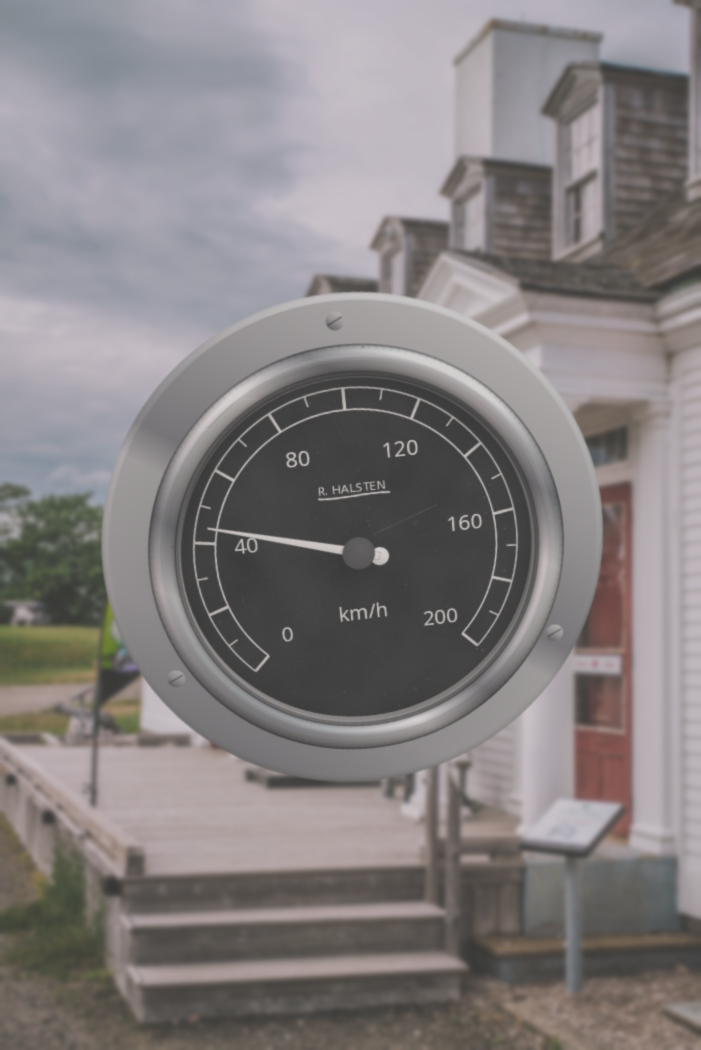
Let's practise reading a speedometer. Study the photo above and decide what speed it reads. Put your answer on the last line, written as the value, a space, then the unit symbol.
45 km/h
